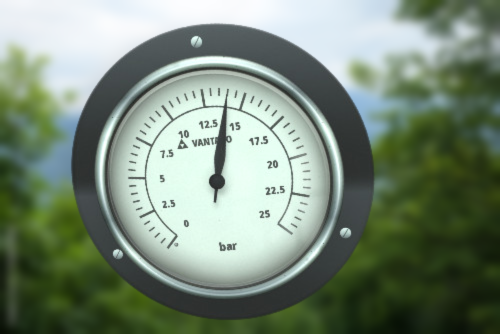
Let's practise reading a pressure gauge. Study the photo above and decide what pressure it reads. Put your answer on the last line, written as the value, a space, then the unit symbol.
14 bar
